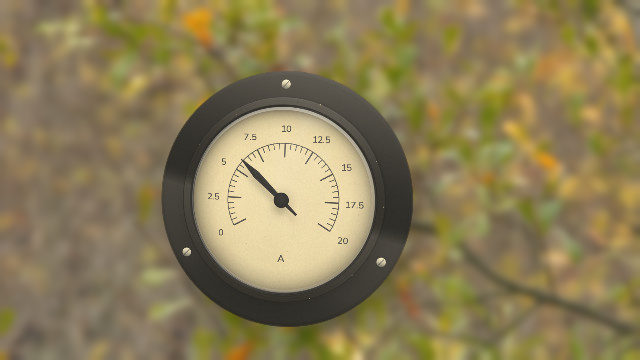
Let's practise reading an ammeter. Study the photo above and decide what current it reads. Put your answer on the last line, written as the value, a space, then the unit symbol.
6 A
